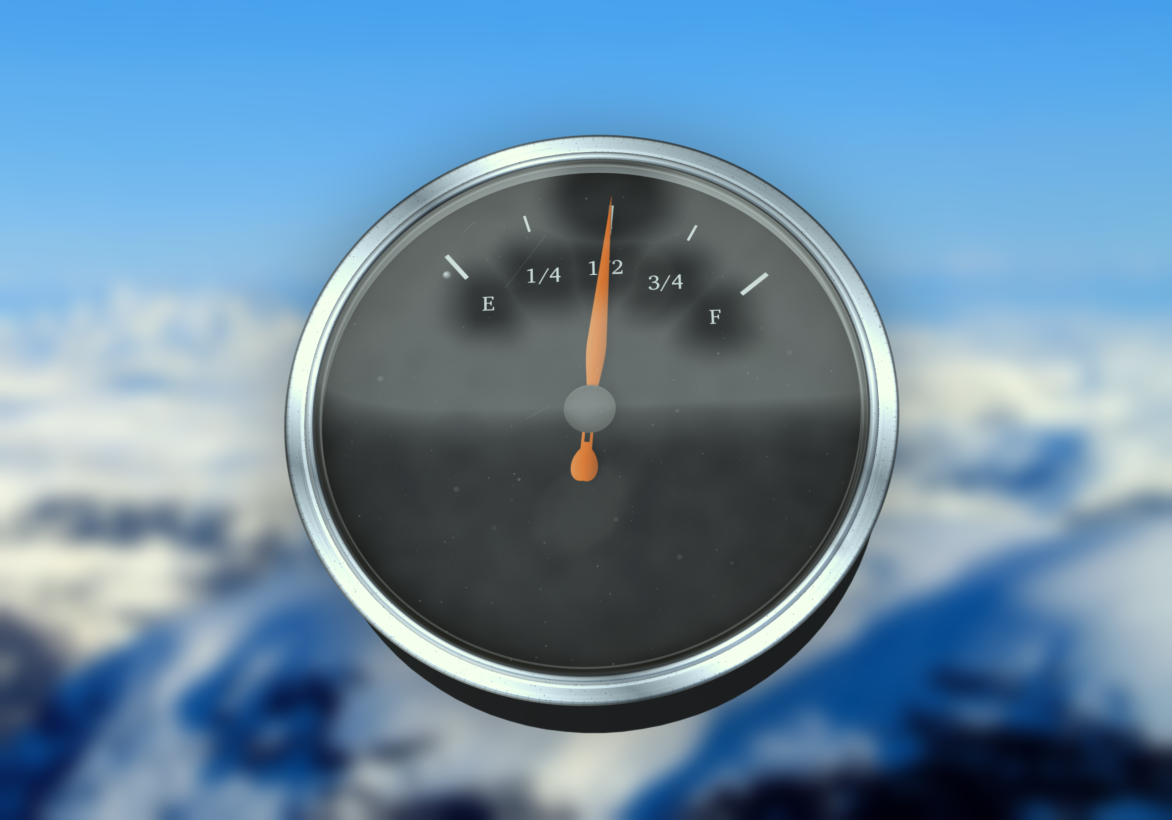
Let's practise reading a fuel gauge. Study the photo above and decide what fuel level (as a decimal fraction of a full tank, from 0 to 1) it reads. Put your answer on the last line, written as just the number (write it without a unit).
0.5
